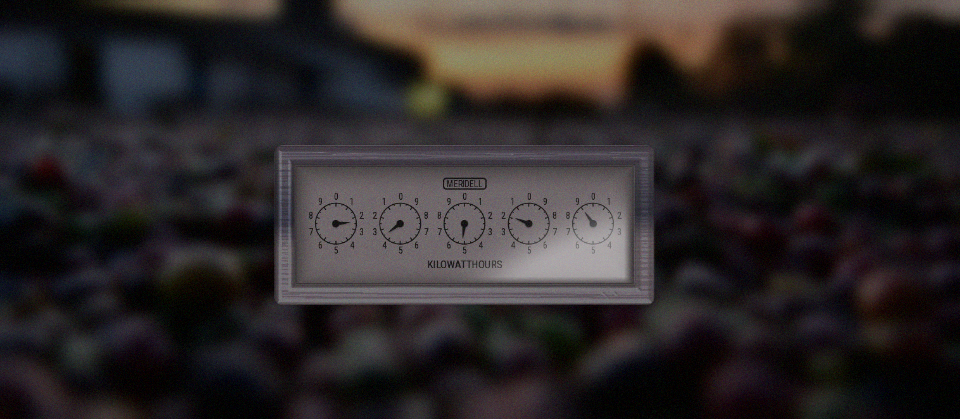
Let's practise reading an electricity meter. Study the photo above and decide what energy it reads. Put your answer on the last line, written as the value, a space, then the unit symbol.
23519 kWh
